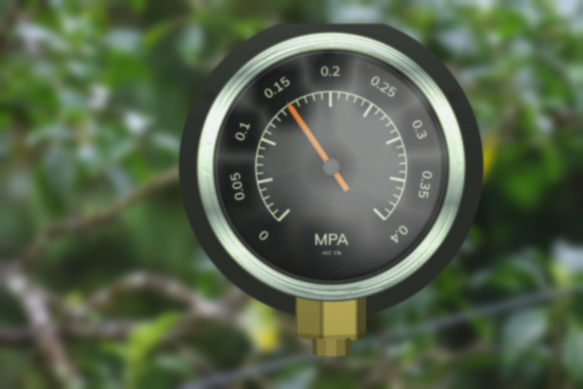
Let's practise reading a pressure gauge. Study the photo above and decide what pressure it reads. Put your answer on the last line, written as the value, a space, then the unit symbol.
0.15 MPa
